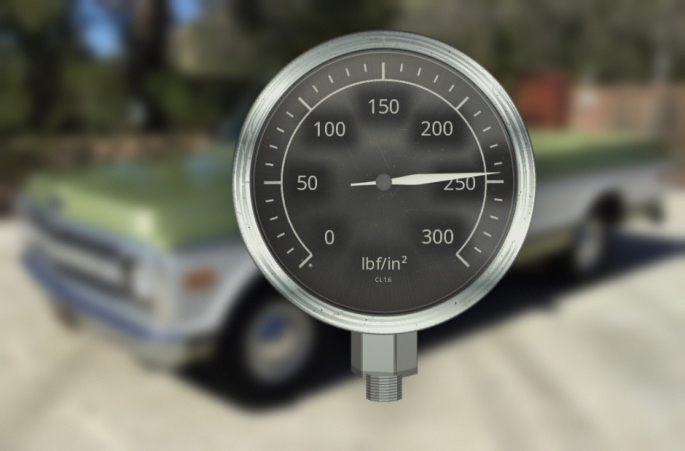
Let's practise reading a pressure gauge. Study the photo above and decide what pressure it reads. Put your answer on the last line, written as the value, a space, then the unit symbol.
245 psi
